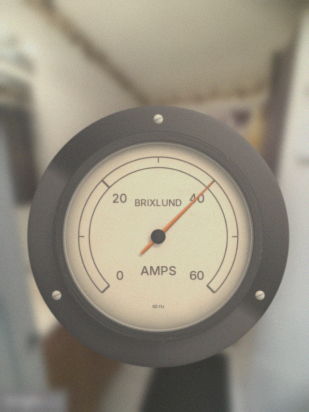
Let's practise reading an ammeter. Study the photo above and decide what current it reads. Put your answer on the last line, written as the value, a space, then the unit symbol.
40 A
